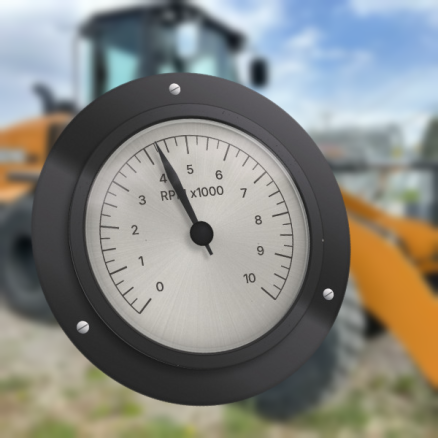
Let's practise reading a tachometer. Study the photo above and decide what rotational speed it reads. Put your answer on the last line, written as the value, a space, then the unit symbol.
4250 rpm
